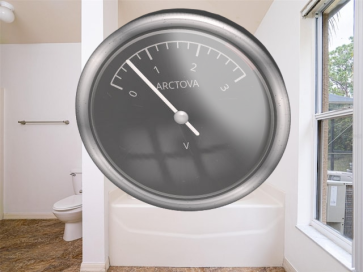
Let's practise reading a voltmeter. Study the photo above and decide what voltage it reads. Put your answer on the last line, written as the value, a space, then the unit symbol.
0.6 V
